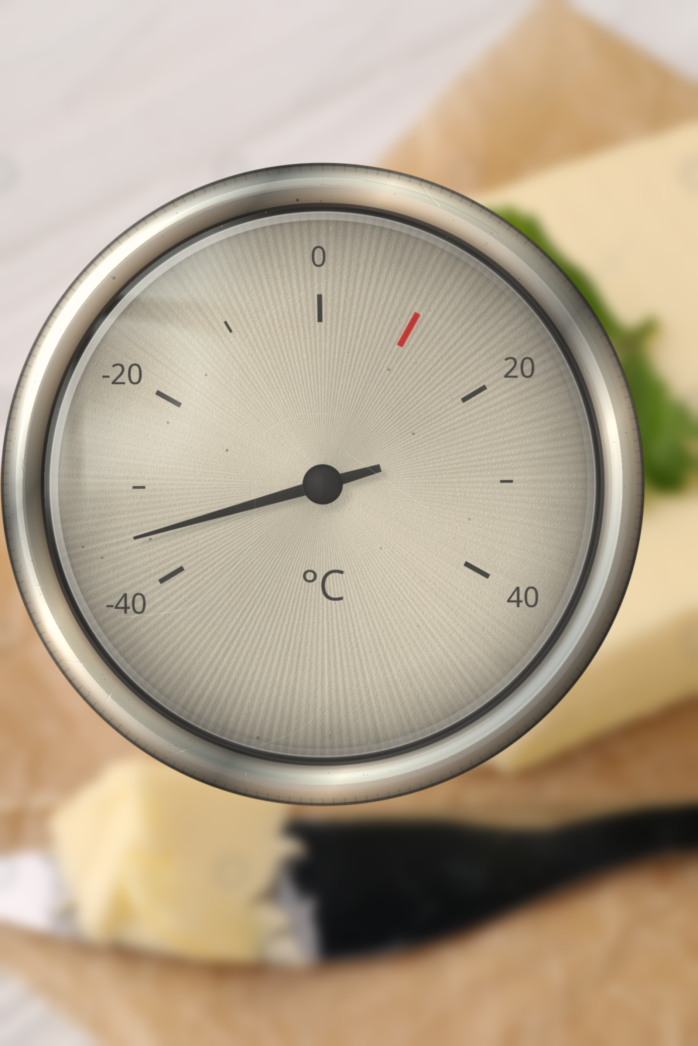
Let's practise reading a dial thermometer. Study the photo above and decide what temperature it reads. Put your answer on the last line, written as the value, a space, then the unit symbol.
-35 °C
